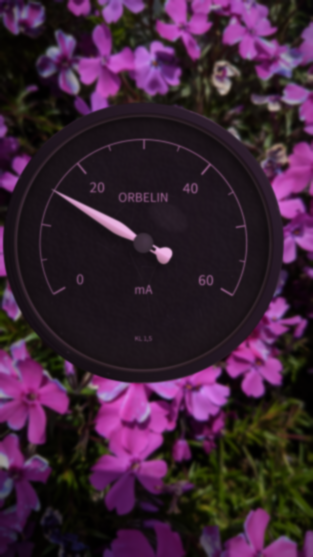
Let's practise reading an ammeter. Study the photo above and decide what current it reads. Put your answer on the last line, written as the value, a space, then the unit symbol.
15 mA
